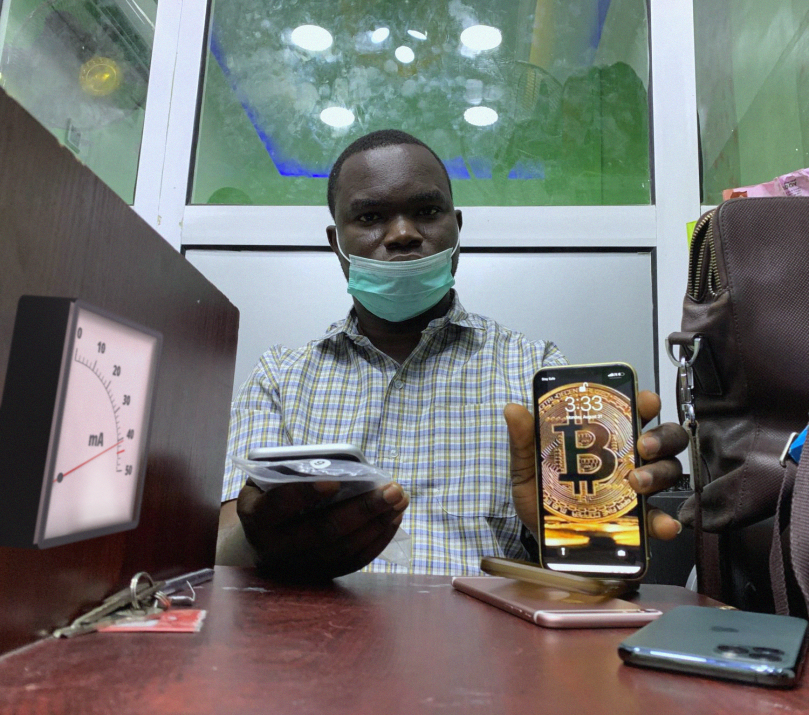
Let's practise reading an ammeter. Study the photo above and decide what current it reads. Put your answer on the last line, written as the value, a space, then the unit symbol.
40 mA
